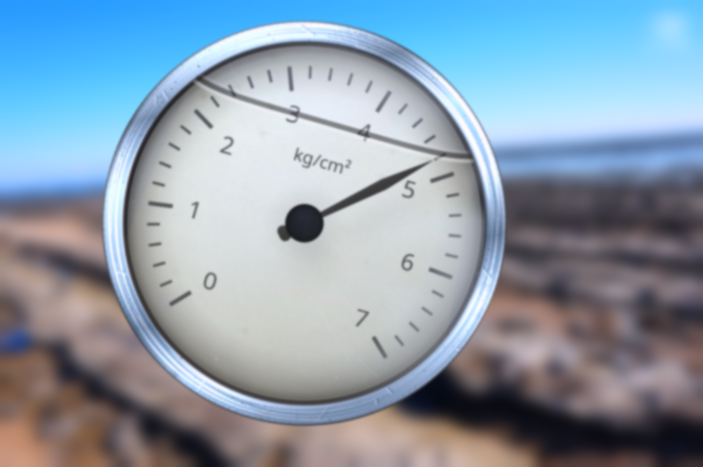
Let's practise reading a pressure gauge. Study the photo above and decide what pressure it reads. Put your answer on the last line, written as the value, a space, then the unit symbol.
4.8 kg/cm²
